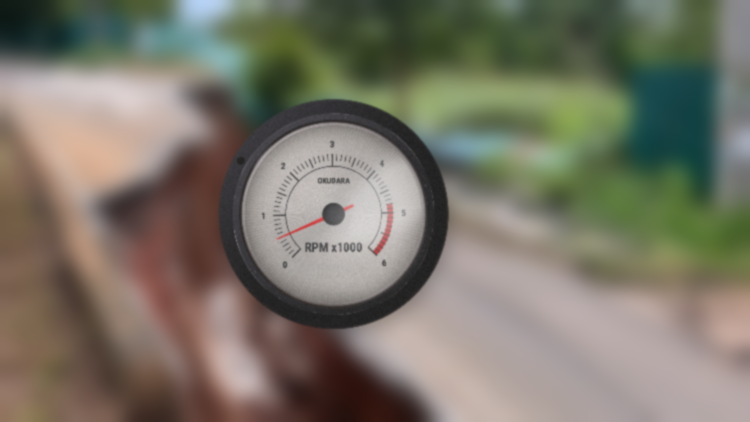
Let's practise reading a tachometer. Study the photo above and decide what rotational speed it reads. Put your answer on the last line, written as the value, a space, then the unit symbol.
500 rpm
